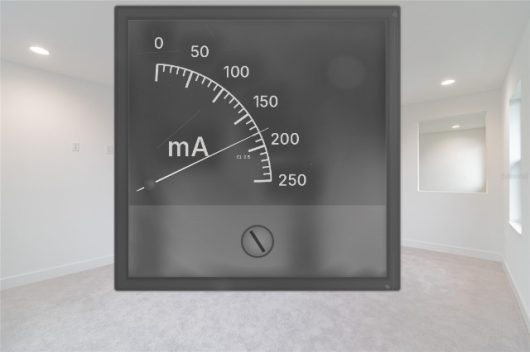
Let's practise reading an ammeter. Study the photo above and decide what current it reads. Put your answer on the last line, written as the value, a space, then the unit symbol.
180 mA
